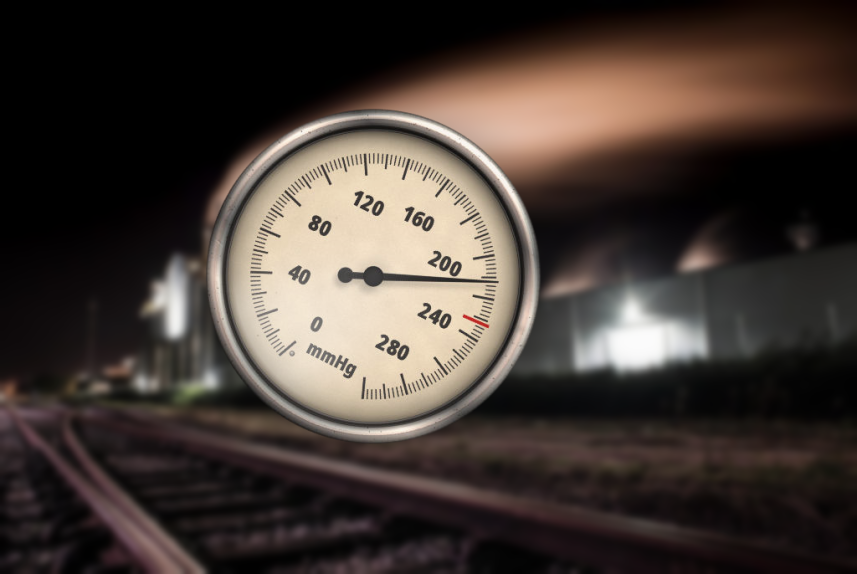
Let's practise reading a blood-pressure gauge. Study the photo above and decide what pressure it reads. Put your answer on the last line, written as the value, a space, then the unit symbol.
212 mmHg
